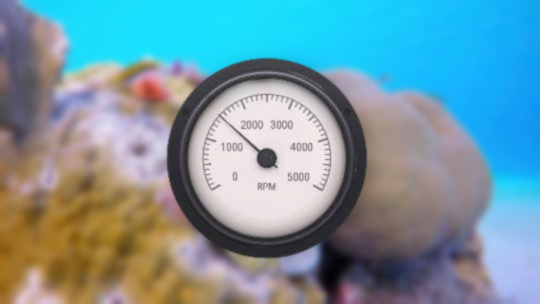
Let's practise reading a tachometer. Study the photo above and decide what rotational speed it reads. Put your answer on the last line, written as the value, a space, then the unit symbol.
1500 rpm
